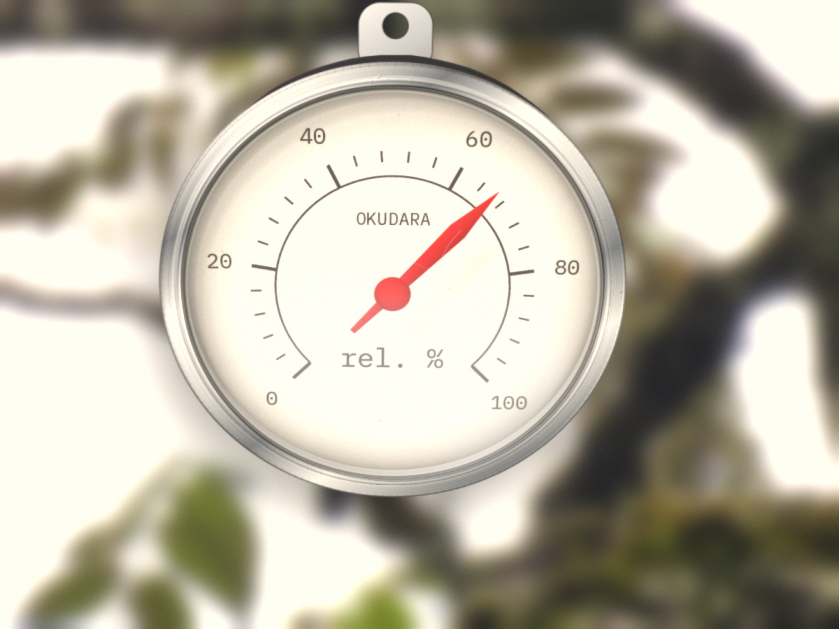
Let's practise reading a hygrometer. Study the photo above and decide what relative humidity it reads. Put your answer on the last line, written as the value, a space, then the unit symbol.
66 %
